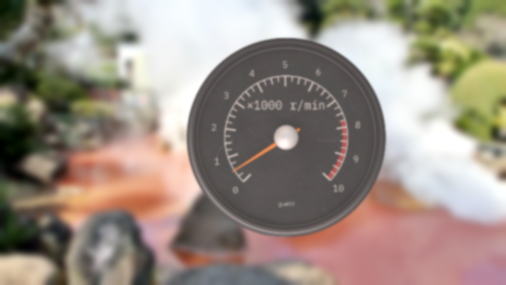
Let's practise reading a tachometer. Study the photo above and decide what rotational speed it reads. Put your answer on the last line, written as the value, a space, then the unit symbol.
500 rpm
